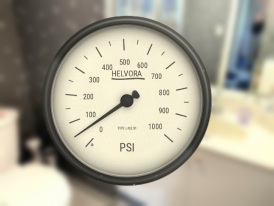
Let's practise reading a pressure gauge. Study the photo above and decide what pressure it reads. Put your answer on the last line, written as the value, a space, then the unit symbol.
50 psi
